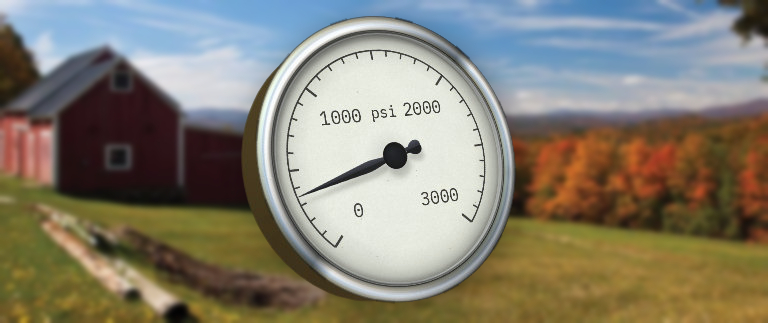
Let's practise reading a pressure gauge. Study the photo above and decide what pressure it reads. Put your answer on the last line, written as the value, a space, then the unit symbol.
350 psi
